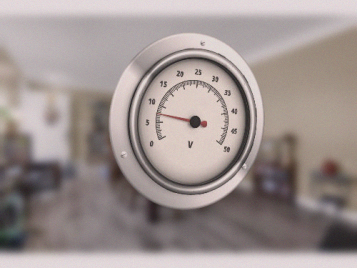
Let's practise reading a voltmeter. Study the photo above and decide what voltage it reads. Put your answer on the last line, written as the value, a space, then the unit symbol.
7.5 V
